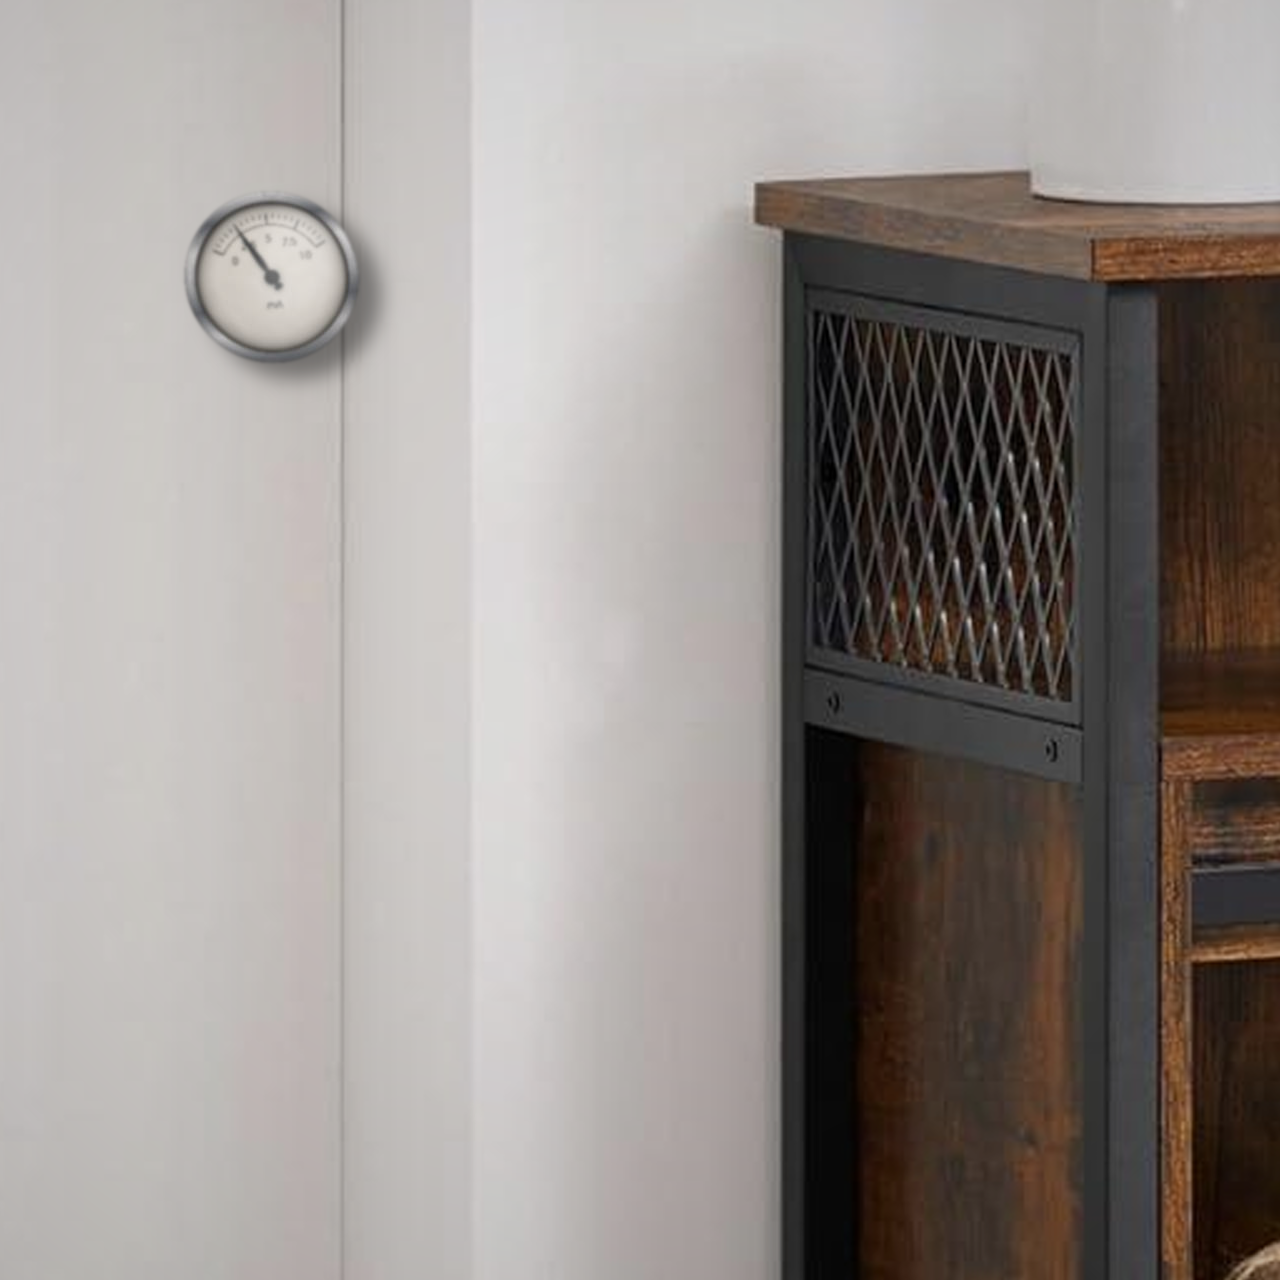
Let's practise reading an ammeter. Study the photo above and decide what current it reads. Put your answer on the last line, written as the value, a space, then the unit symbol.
2.5 mA
